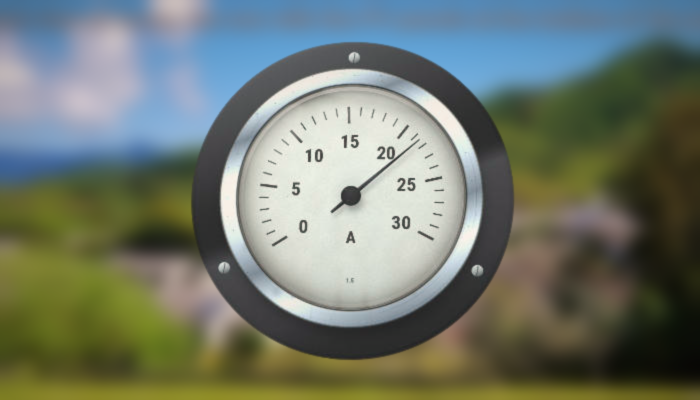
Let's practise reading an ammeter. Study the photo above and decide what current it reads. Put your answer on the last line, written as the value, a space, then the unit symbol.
21.5 A
